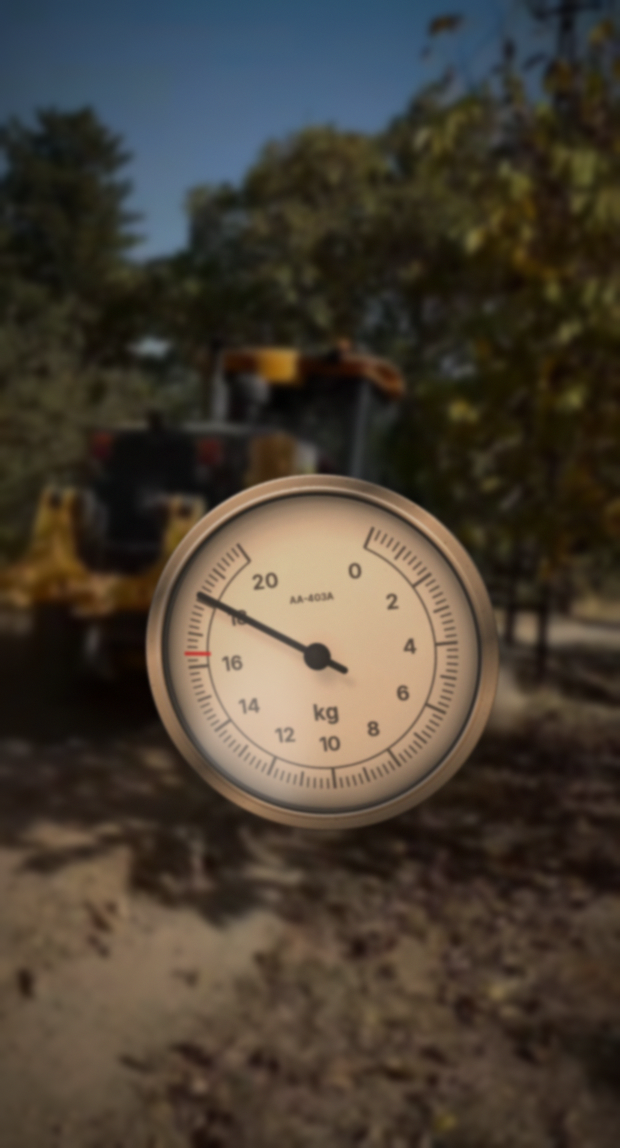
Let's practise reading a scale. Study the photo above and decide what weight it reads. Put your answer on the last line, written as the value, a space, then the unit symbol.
18.2 kg
